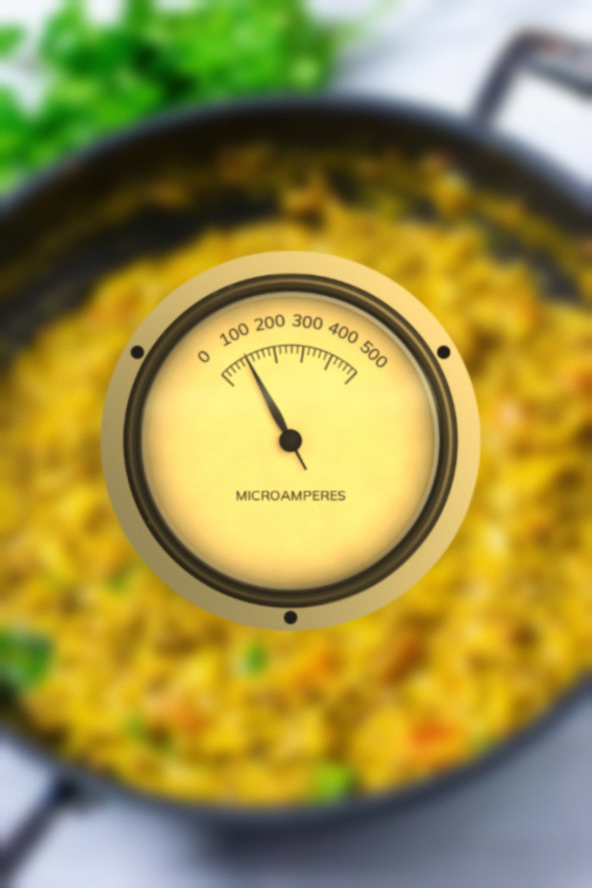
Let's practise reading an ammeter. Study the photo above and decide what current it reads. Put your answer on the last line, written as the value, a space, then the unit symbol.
100 µA
